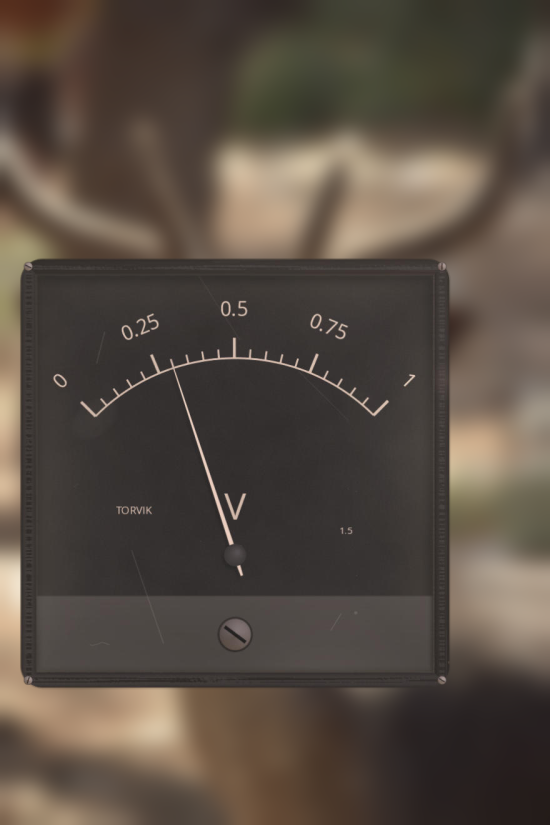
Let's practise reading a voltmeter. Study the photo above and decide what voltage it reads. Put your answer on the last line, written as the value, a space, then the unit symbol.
0.3 V
